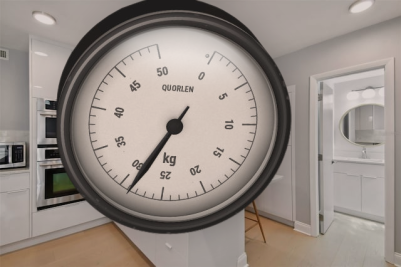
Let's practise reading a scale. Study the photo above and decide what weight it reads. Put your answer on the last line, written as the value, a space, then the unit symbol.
29 kg
